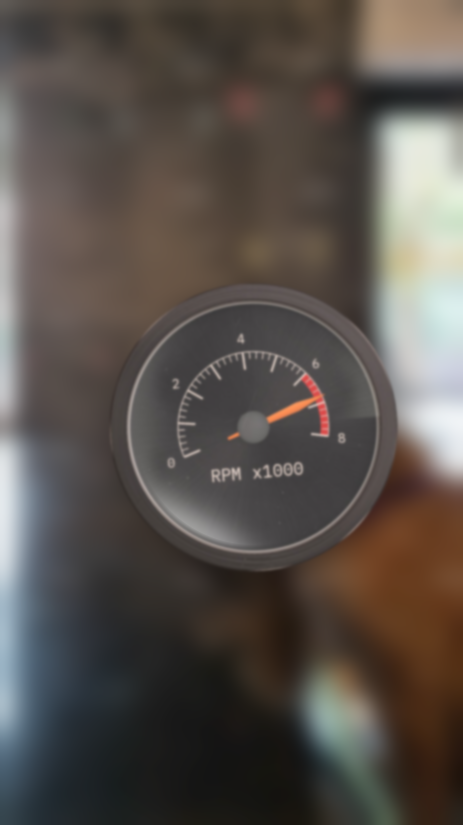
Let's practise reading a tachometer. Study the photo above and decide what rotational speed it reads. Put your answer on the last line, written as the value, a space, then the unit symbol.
6800 rpm
